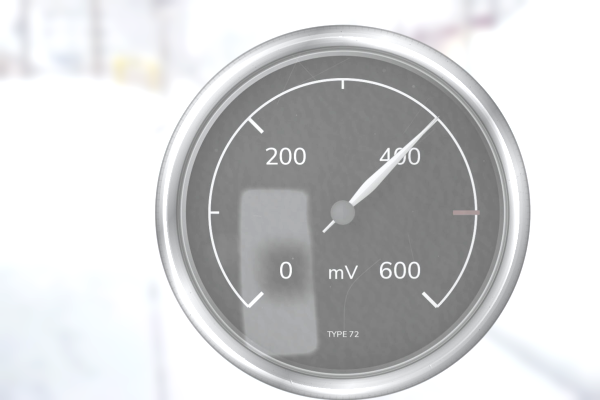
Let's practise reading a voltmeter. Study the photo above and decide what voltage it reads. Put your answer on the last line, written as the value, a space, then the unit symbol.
400 mV
